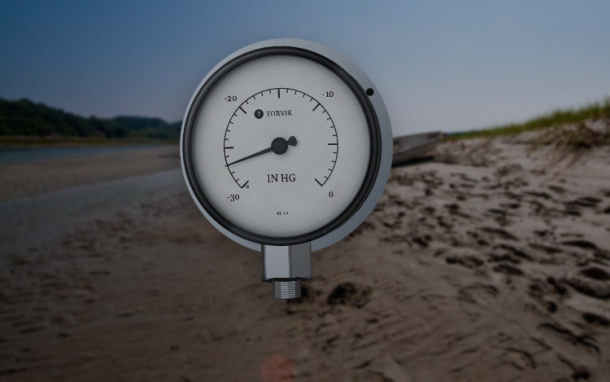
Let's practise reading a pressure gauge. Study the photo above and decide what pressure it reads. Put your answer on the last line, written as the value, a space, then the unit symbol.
-27 inHg
